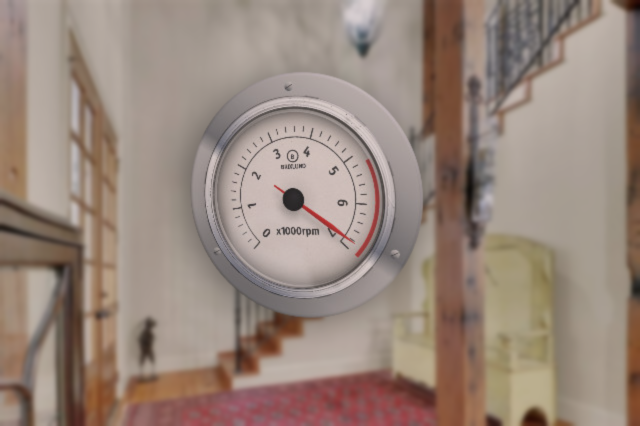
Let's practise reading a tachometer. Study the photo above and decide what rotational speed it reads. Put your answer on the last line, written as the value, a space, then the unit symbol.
6800 rpm
